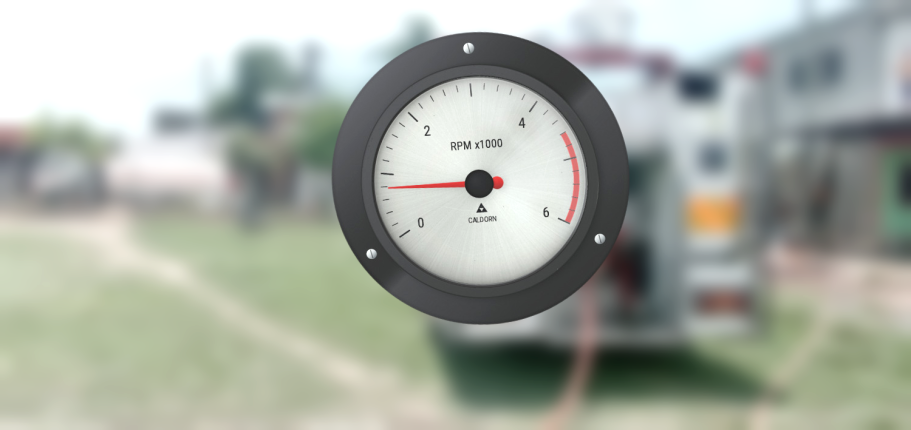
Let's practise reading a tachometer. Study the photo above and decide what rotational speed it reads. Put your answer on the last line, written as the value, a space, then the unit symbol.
800 rpm
